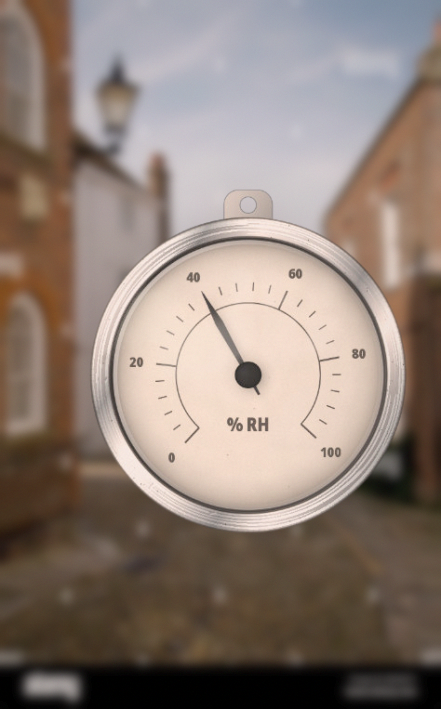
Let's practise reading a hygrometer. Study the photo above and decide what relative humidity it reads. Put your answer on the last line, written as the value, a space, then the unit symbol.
40 %
